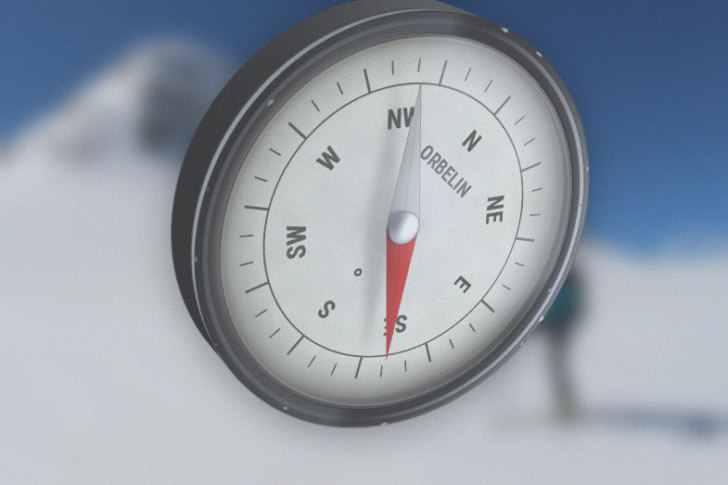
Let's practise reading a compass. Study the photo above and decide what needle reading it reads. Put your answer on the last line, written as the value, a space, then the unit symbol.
140 °
